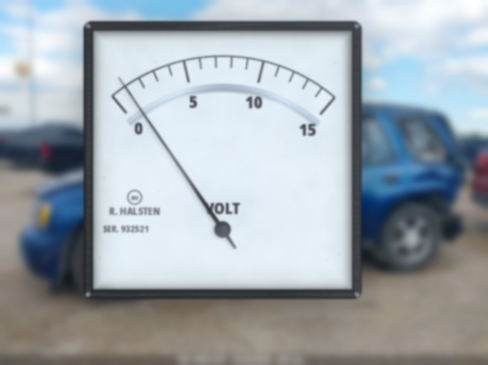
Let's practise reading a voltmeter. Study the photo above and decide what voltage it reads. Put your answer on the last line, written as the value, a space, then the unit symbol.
1 V
